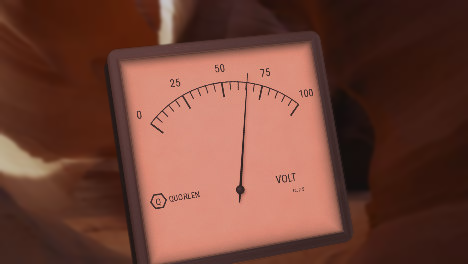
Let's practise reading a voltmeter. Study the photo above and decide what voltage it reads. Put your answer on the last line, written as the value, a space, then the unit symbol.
65 V
